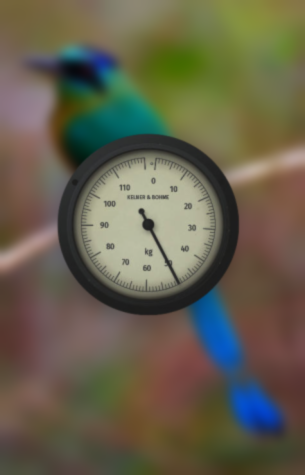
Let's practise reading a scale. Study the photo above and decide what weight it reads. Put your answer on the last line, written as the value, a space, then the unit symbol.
50 kg
